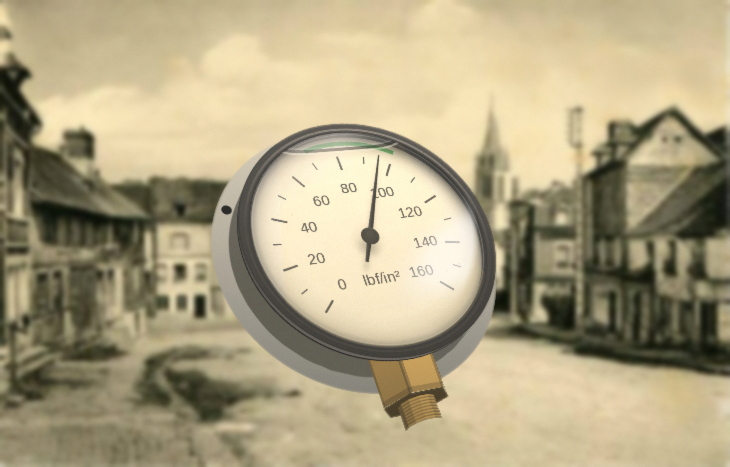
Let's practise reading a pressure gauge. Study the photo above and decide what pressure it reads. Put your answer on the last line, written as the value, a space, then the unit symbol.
95 psi
